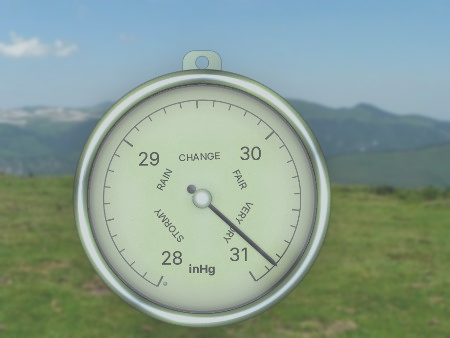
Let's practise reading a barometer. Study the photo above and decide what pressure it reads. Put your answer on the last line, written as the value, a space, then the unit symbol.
30.85 inHg
